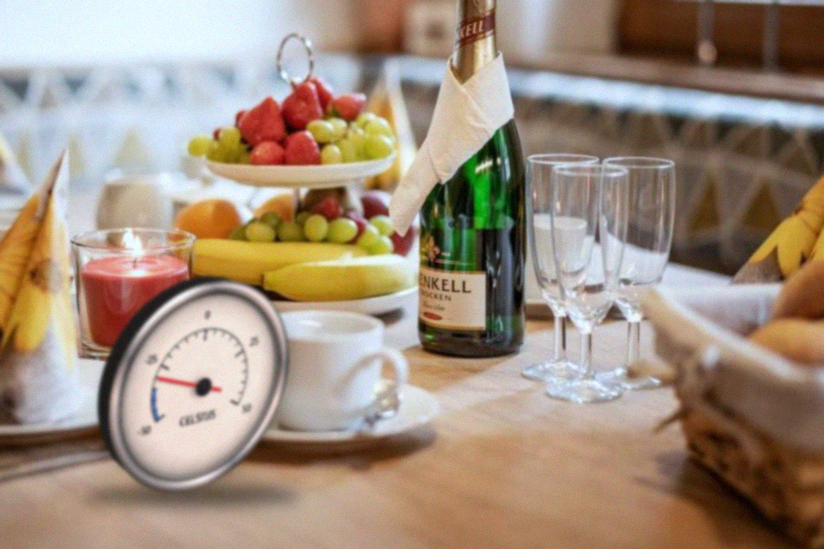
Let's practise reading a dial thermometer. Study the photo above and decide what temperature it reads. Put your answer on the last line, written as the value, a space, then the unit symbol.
-30 °C
